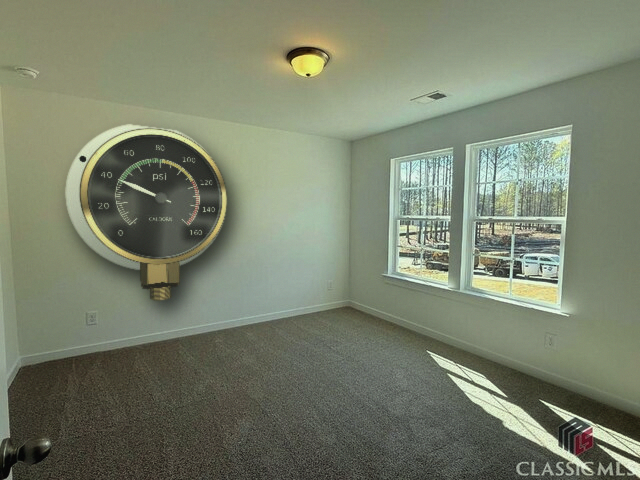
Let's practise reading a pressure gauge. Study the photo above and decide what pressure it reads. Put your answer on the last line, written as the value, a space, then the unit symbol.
40 psi
